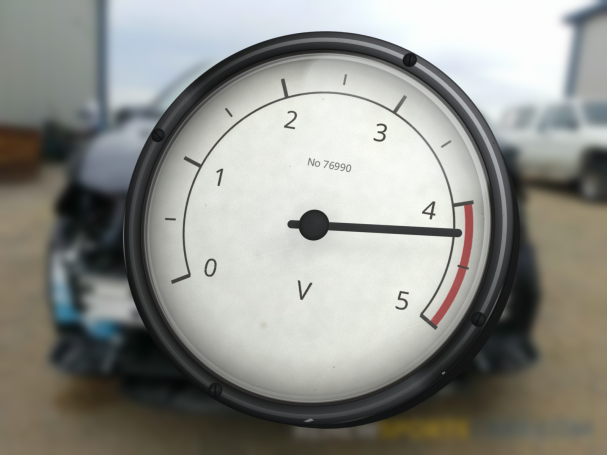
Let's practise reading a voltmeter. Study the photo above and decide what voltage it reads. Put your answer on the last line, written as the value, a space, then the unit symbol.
4.25 V
